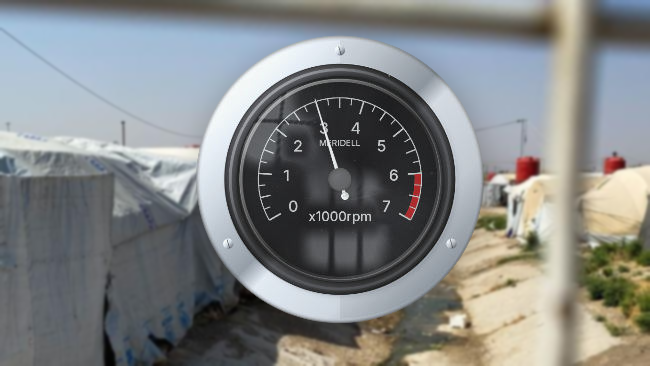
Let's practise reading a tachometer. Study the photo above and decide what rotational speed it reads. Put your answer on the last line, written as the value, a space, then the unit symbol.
3000 rpm
